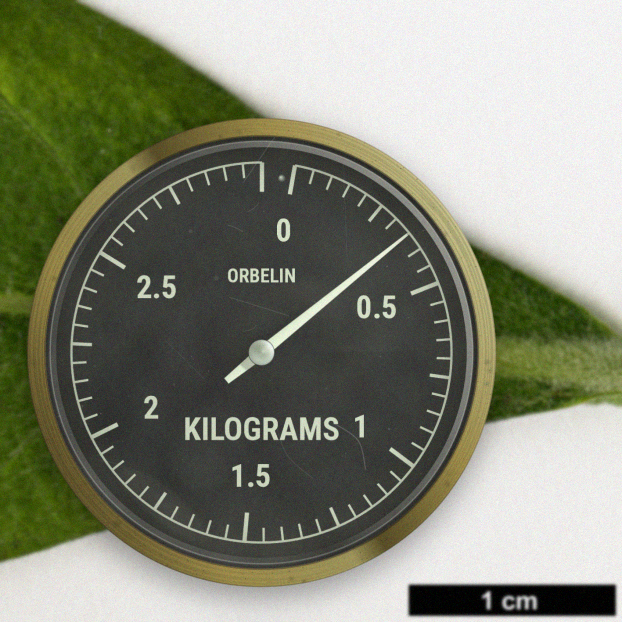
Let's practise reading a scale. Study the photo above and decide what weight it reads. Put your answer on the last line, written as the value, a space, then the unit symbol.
0.35 kg
